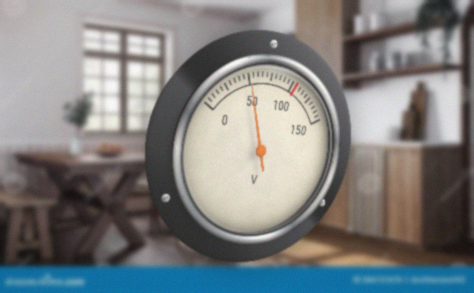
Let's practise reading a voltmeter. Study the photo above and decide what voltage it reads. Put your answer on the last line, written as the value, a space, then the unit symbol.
50 V
